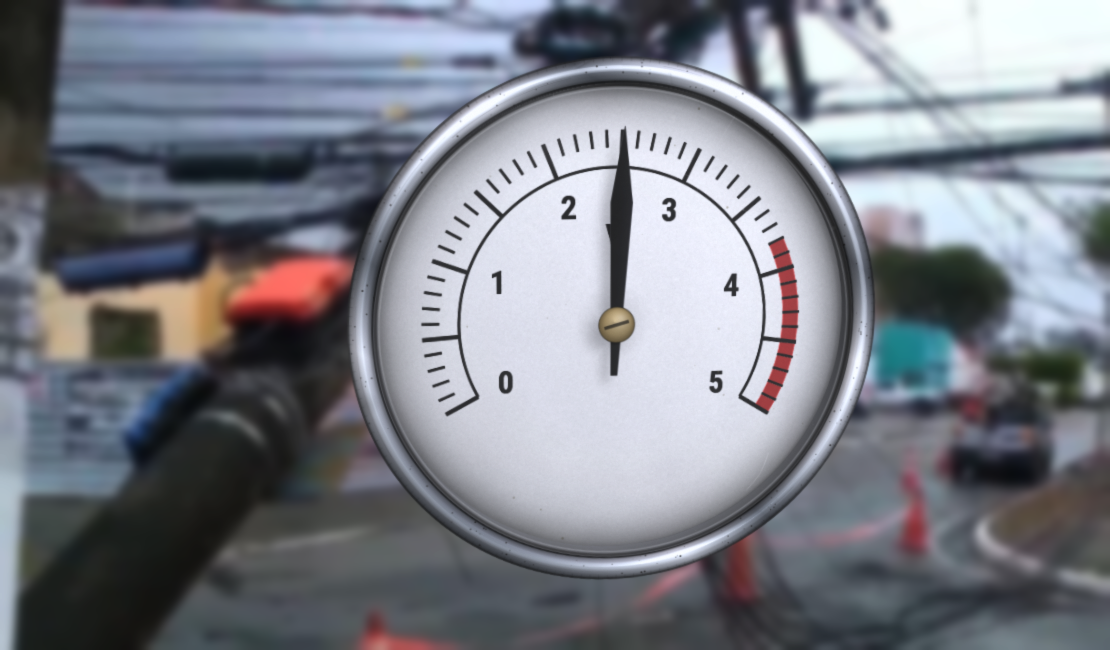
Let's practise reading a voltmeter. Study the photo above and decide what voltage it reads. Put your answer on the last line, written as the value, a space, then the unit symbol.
2.5 V
